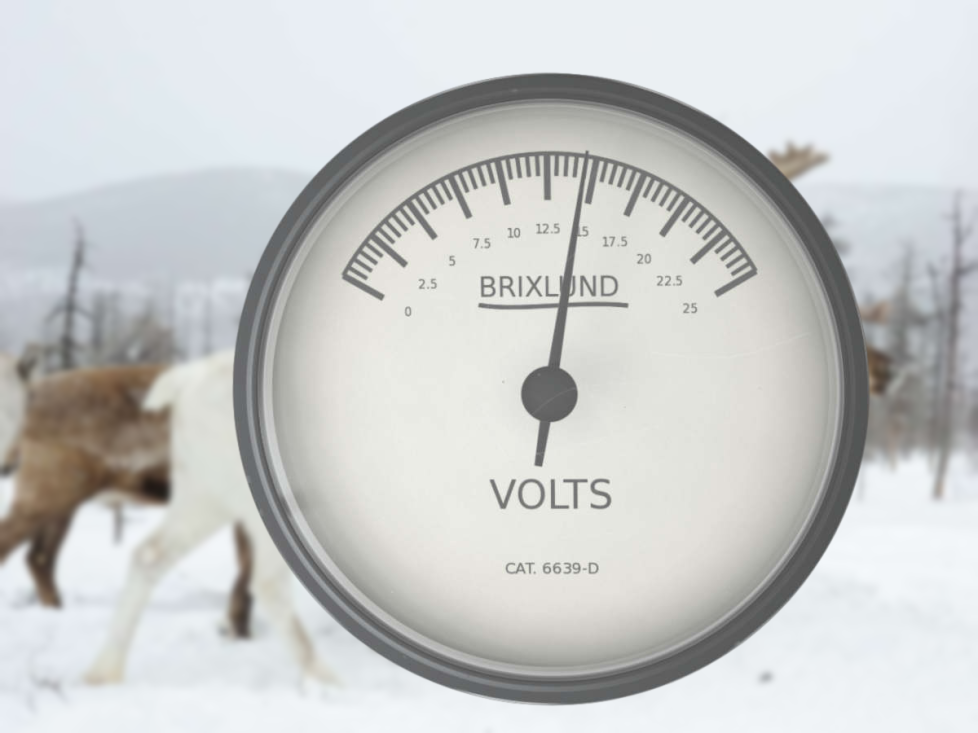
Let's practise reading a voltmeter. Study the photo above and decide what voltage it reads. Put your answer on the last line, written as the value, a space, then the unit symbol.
14.5 V
